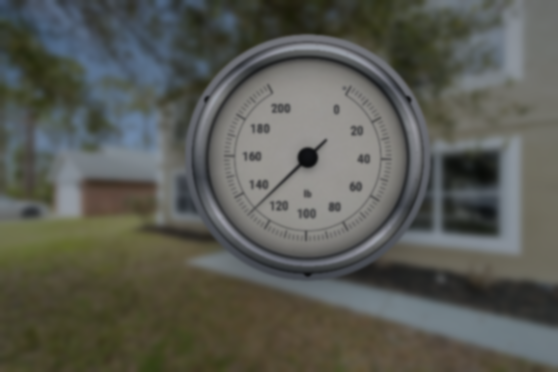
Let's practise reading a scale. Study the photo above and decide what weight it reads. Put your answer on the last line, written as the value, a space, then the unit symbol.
130 lb
